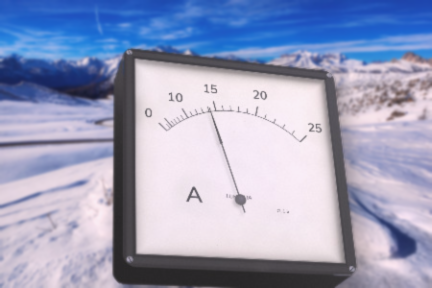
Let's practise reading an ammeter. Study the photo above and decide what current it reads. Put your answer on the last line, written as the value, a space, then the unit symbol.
14 A
